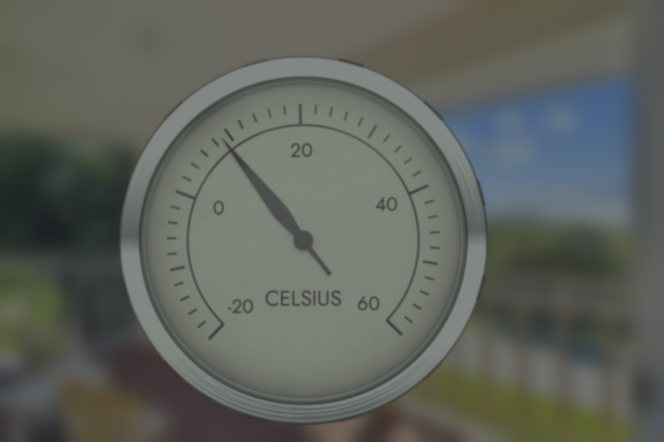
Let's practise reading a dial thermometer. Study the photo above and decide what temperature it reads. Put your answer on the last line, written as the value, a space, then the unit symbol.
9 °C
